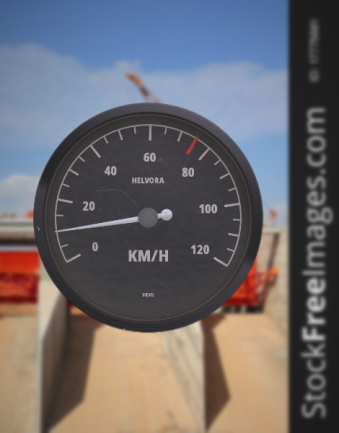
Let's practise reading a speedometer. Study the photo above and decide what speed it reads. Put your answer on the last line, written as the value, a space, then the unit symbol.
10 km/h
